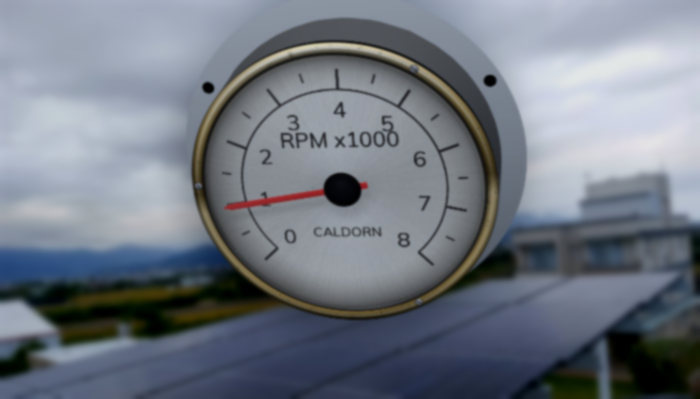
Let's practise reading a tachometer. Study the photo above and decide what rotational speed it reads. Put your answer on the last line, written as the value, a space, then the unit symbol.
1000 rpm
